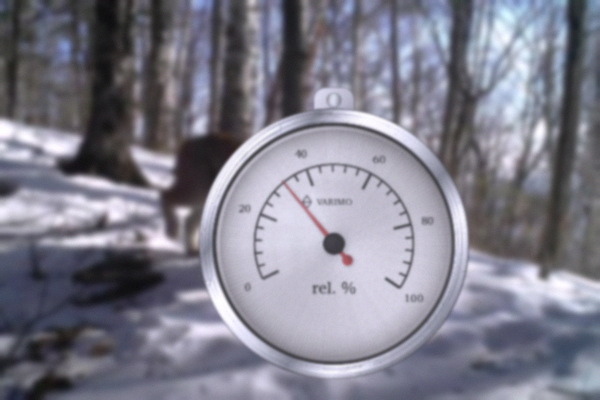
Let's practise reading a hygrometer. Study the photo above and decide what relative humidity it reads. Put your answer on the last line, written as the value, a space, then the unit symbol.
32 %
